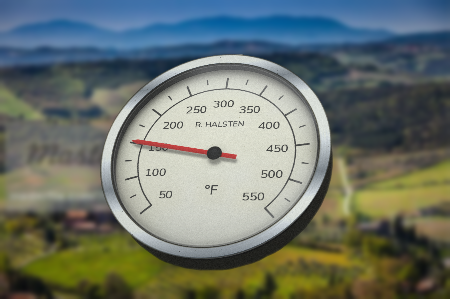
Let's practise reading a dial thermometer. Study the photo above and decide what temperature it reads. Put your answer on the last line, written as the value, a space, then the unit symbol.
150 °F
